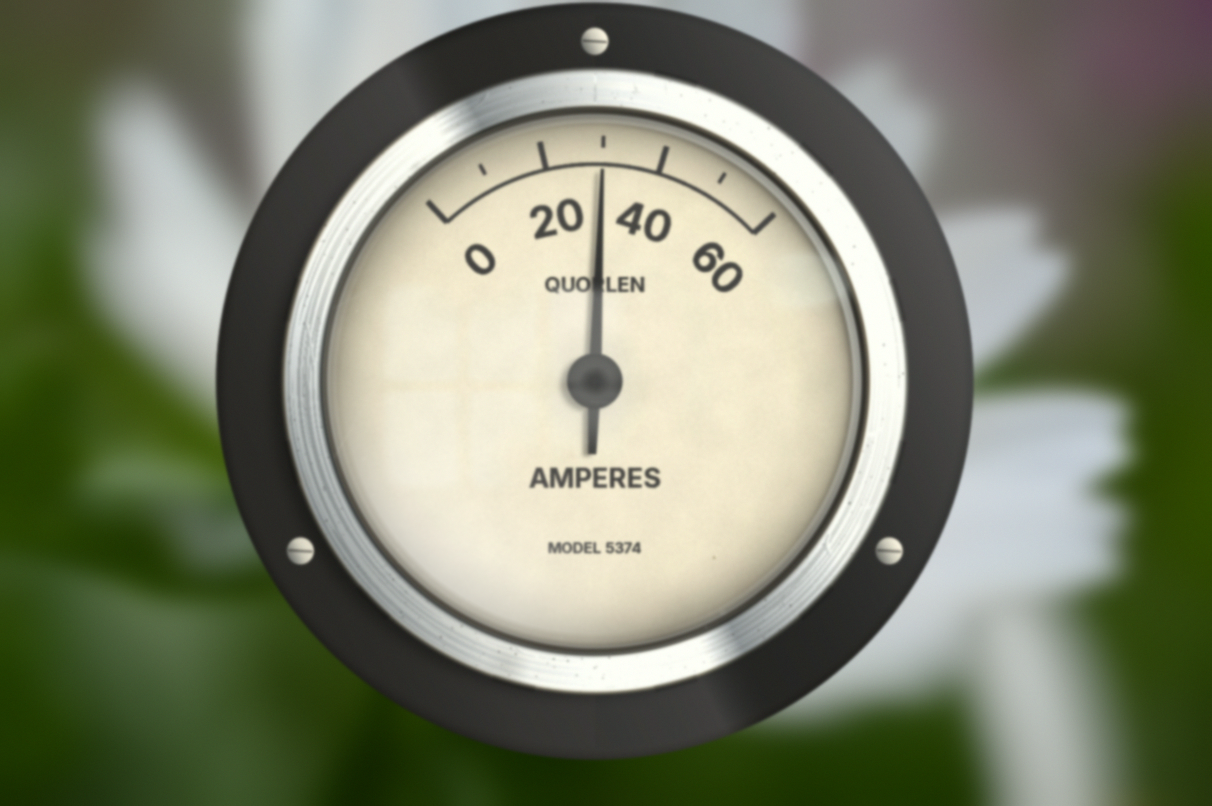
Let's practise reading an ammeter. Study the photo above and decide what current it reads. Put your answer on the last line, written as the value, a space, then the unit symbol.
30 A
